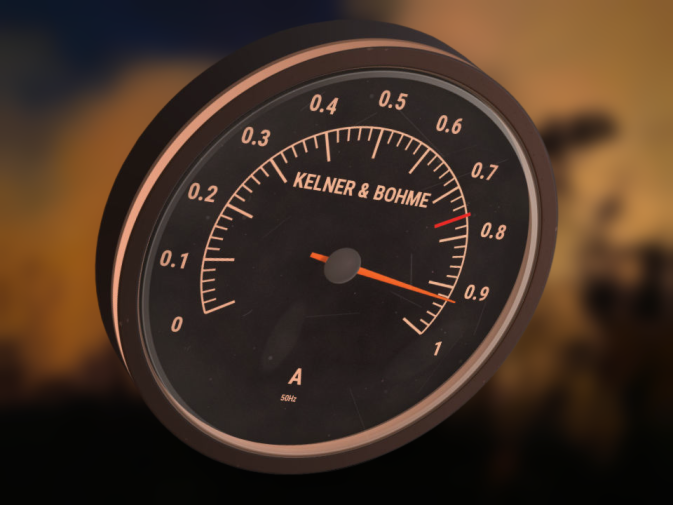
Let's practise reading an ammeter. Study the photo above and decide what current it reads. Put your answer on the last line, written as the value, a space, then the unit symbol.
0.92 A
